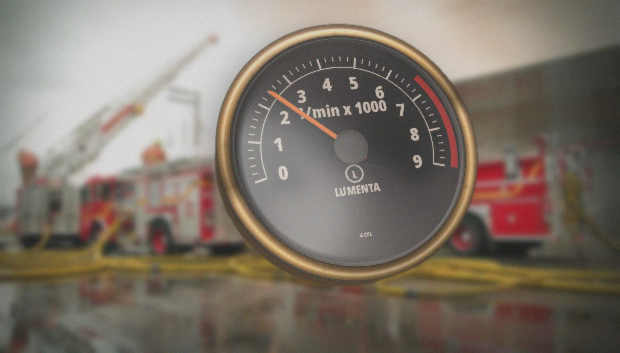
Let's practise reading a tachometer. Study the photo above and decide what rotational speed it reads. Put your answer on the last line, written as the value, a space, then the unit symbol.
2400 rpm
